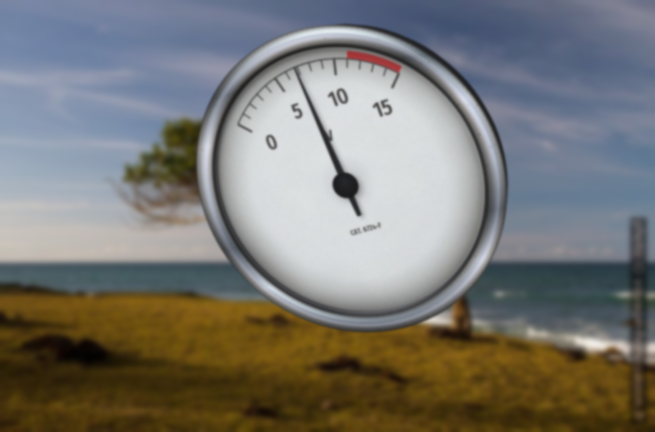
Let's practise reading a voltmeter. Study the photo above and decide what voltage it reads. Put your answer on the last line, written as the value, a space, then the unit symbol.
7 V
